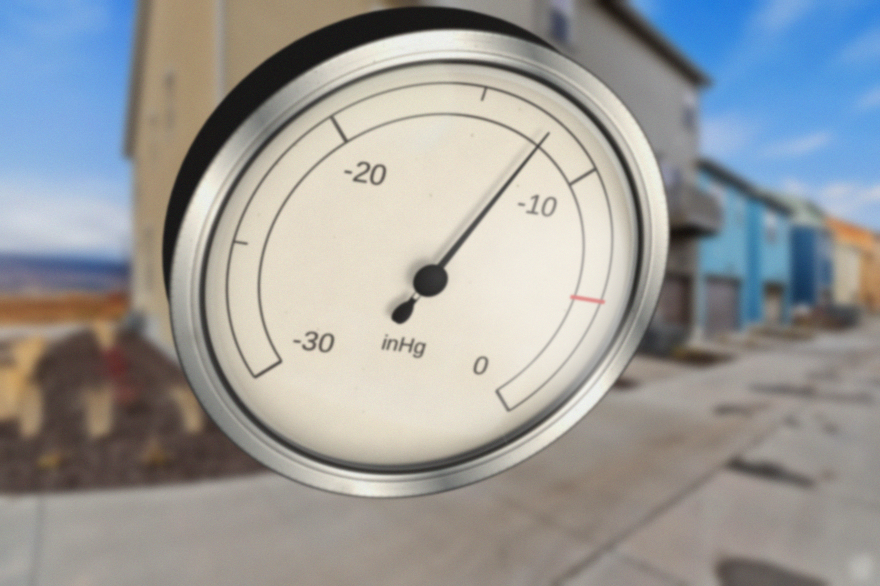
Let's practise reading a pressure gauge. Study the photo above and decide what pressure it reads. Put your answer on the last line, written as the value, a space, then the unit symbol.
-12.5 inHg
